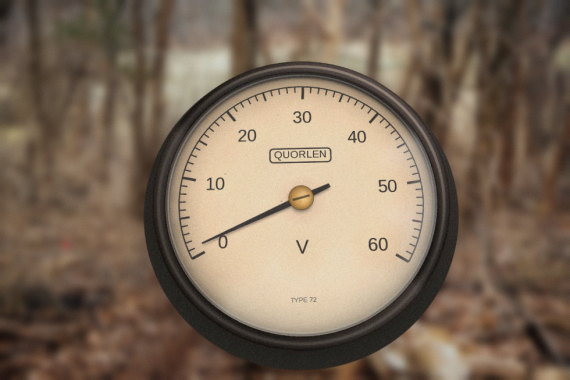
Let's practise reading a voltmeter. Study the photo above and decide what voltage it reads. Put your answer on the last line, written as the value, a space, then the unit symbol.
1 V
